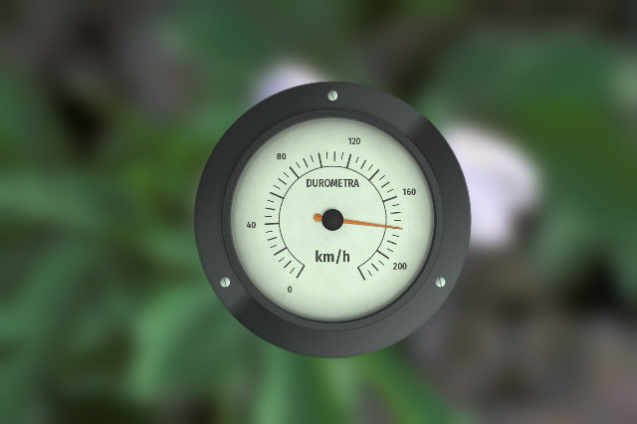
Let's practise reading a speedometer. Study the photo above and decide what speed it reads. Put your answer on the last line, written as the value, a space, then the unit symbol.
180 km/h
